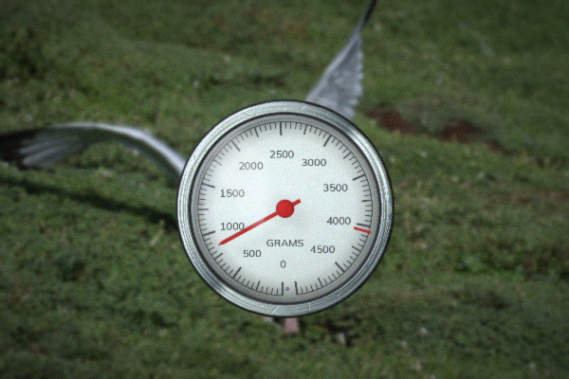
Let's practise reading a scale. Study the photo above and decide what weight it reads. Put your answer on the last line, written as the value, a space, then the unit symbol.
850 g
